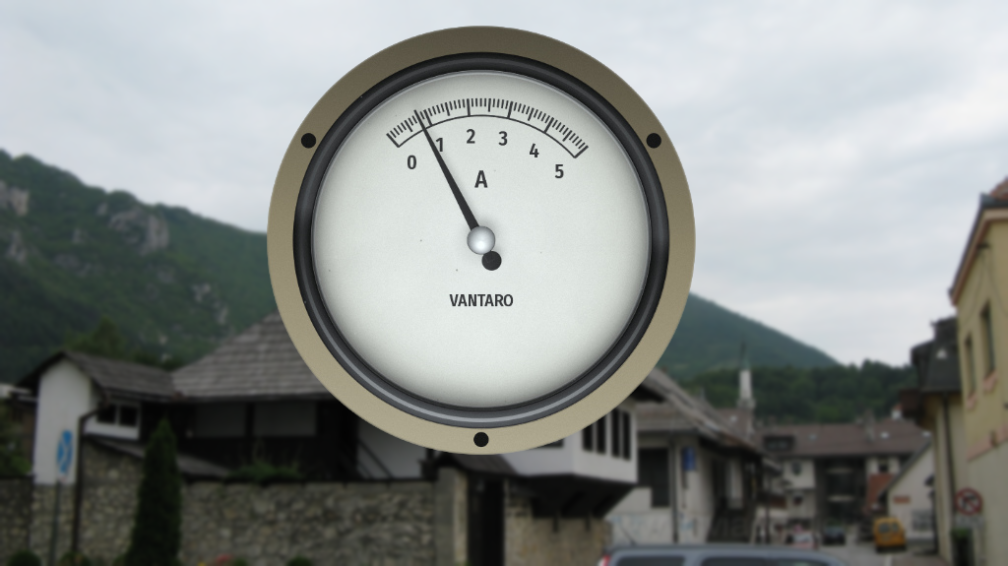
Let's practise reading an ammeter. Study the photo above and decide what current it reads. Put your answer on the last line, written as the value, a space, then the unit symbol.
0.8 A
